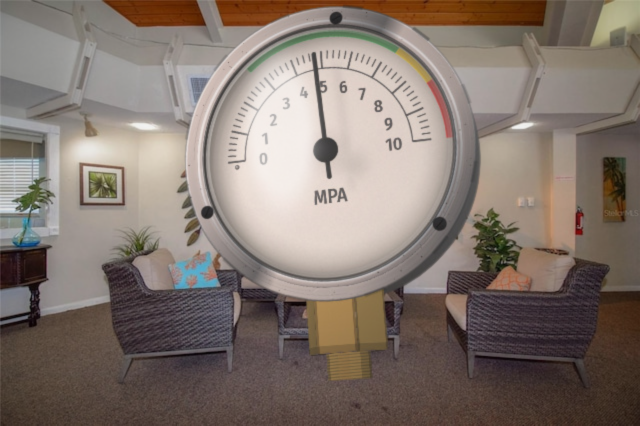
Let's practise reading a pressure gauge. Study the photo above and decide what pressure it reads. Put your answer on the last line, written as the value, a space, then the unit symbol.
4.8 MPa
